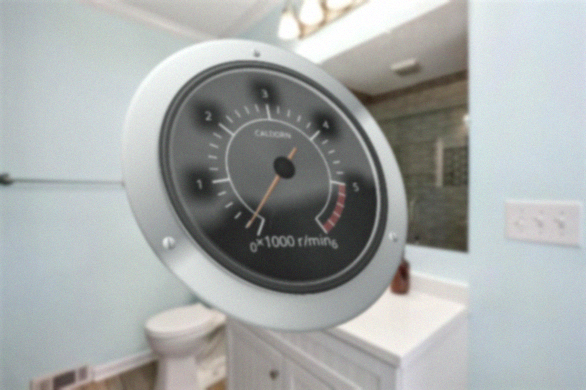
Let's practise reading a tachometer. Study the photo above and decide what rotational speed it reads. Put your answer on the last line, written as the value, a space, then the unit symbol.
200 rpm
